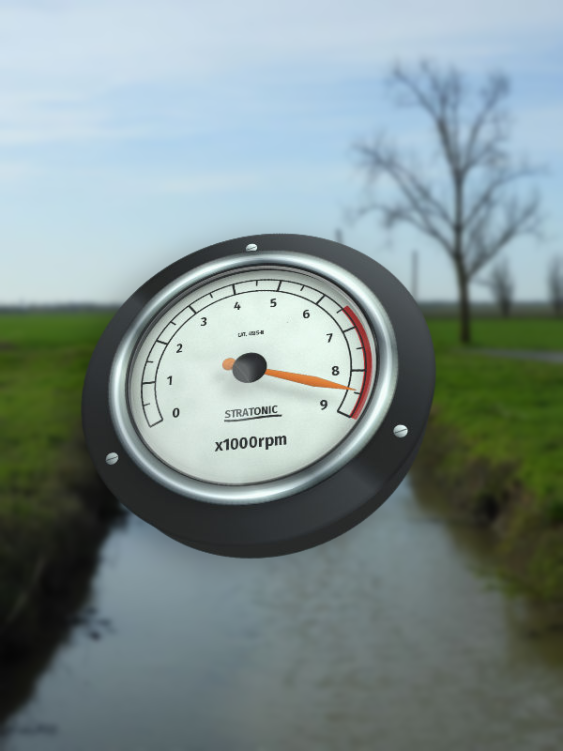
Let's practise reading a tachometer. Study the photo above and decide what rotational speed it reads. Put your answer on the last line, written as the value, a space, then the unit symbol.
8500 rpm
